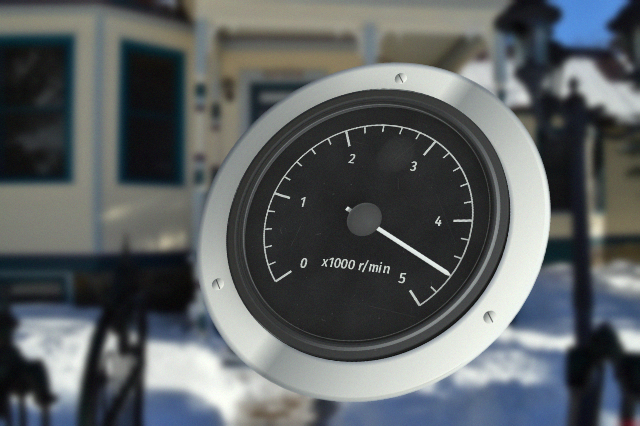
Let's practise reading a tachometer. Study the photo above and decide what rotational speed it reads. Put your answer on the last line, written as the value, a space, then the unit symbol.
4600 rpm
